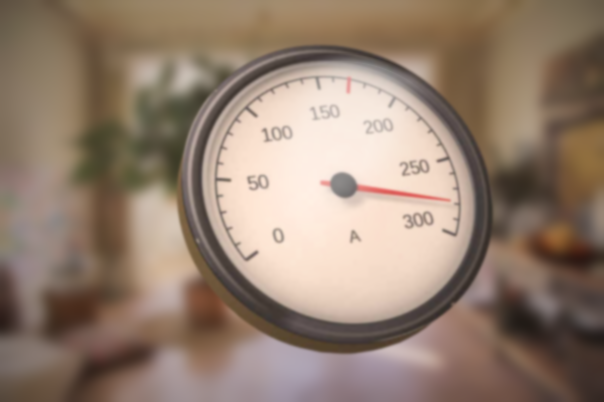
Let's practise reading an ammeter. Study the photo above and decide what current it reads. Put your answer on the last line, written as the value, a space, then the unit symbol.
280 A
